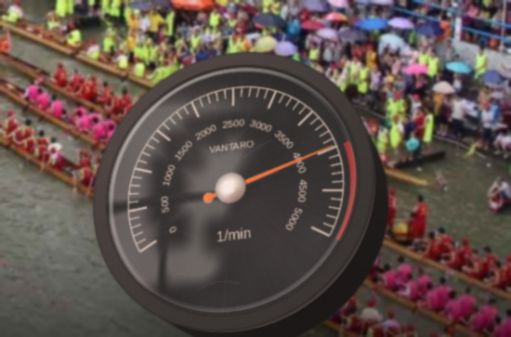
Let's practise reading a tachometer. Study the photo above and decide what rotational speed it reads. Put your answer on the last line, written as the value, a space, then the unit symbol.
4000 rpm
